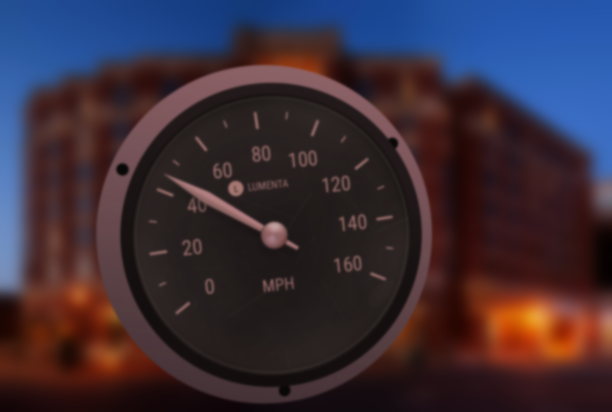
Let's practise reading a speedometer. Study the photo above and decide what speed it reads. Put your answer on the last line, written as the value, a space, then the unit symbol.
45 mph
